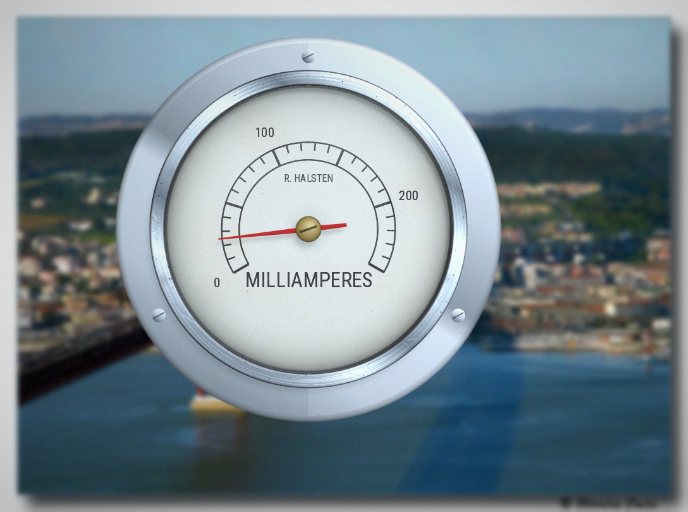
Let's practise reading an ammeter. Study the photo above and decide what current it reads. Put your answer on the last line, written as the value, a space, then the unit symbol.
25 mA
